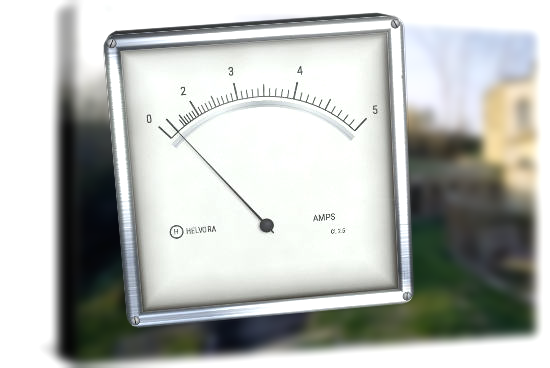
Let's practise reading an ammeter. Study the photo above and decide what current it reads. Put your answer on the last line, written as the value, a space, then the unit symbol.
1 A
